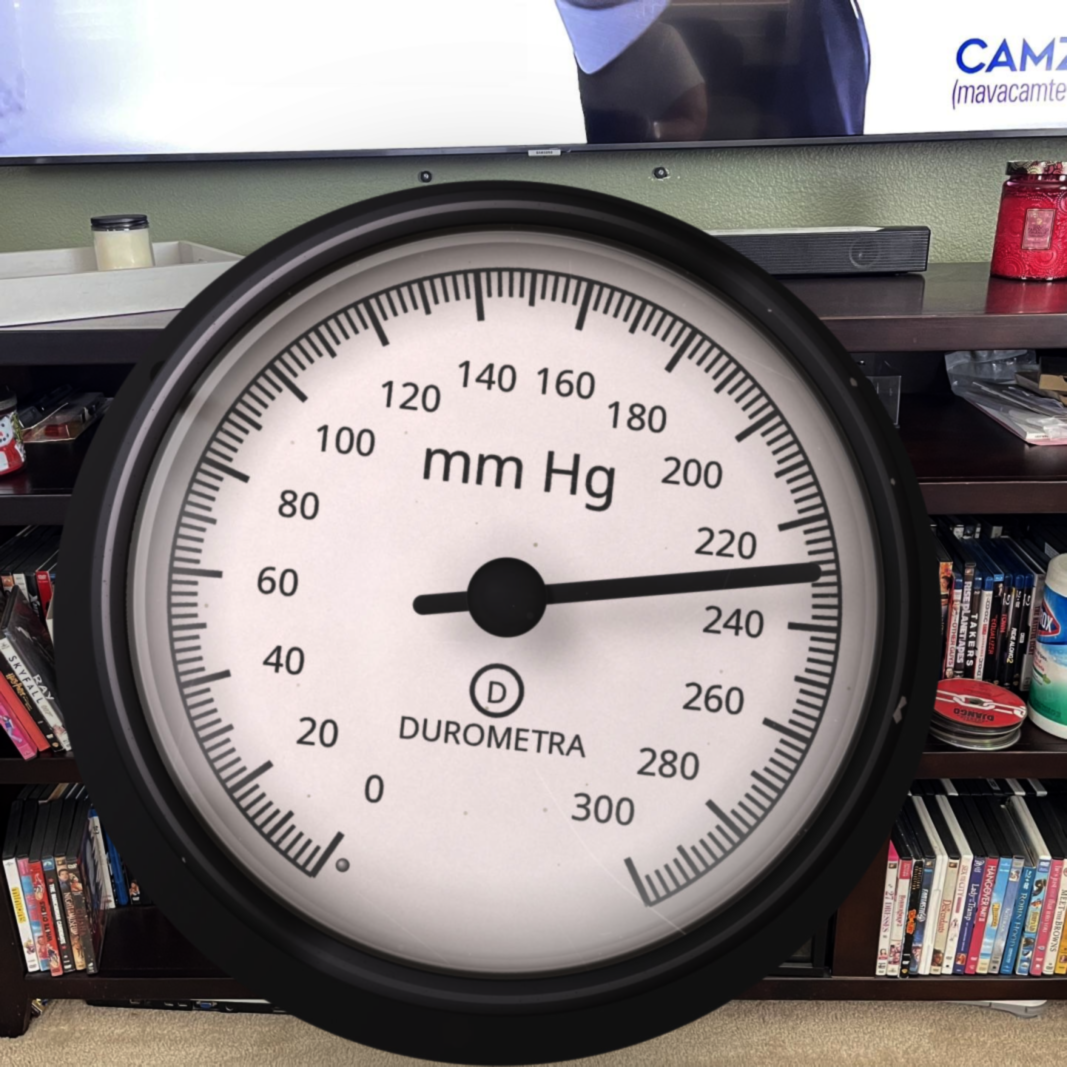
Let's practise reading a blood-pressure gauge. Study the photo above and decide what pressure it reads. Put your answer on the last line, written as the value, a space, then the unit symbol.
230 mmHg
